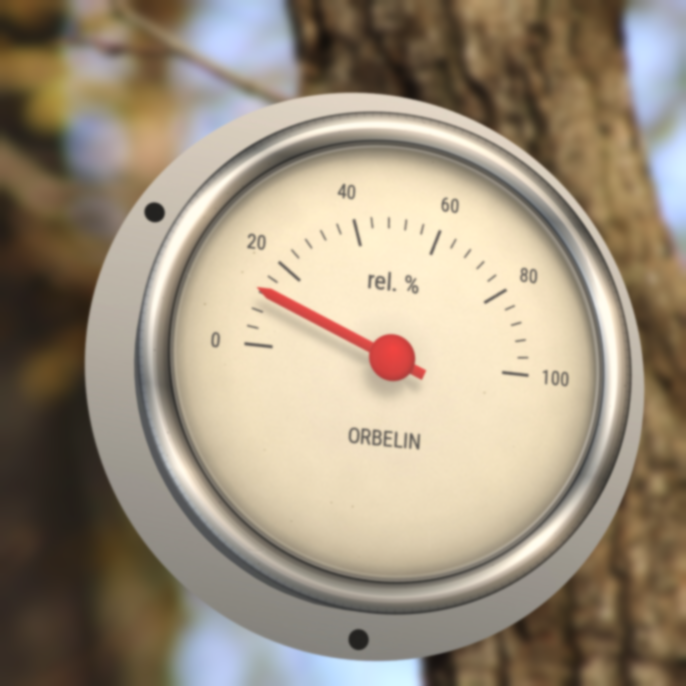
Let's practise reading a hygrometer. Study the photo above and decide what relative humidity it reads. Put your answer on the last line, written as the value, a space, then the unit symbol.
12 %
